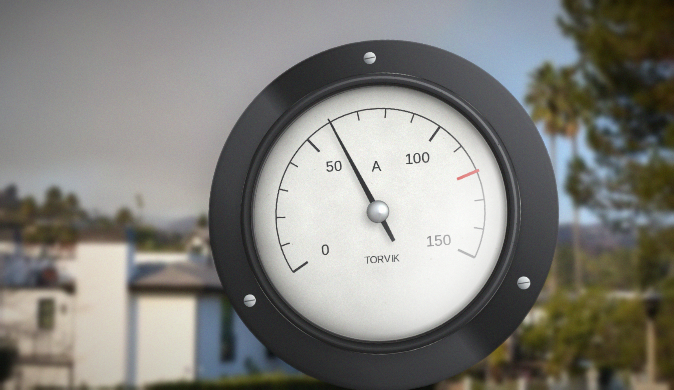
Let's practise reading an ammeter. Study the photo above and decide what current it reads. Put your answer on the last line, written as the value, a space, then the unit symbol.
60 A
